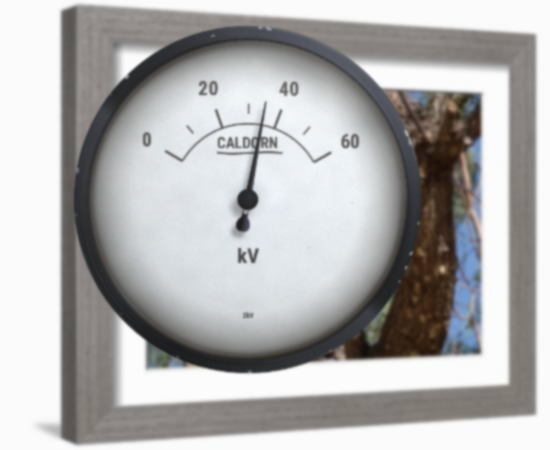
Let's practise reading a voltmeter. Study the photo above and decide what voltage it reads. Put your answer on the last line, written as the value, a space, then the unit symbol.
35 kV
